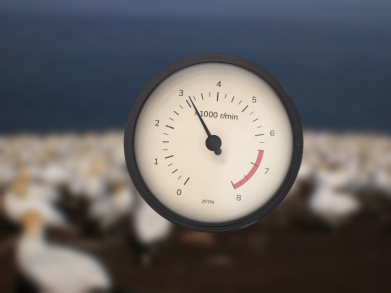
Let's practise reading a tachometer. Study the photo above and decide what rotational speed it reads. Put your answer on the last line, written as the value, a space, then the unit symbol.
3125 rpm
